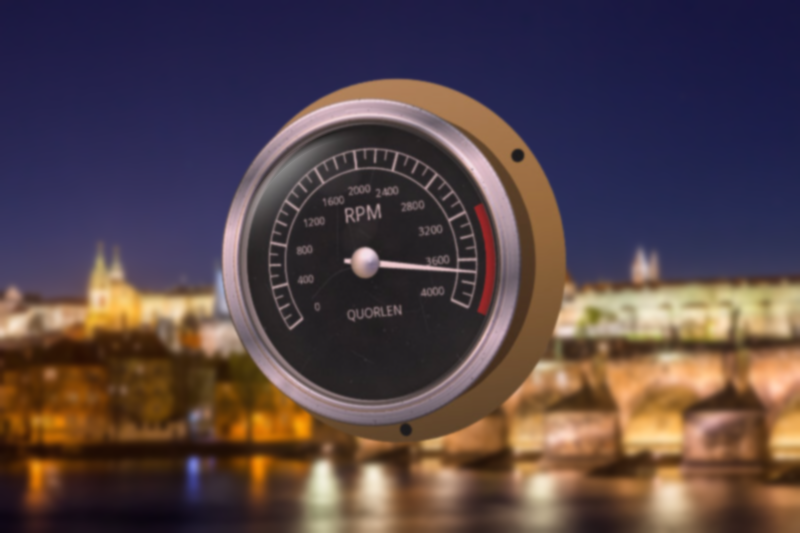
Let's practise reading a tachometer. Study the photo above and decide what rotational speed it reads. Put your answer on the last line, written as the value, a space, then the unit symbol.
3700 rpm
